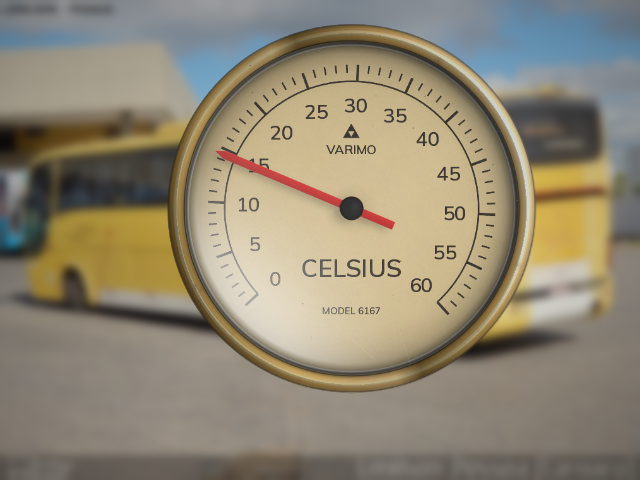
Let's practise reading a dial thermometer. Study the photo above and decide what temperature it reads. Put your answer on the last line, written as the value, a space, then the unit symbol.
14.5 °C
